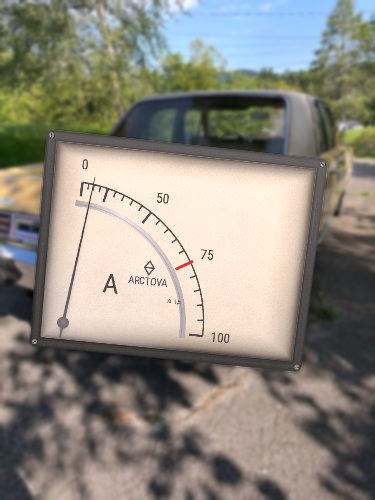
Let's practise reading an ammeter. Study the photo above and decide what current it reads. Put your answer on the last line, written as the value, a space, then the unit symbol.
15 A
